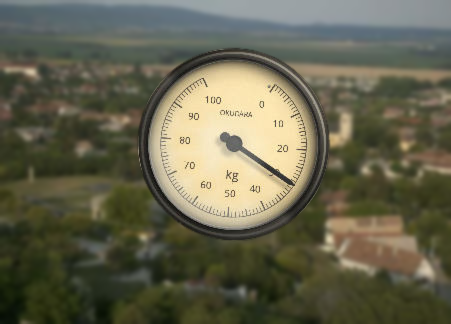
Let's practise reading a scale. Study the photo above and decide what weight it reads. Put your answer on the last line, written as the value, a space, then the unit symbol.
30 kg
